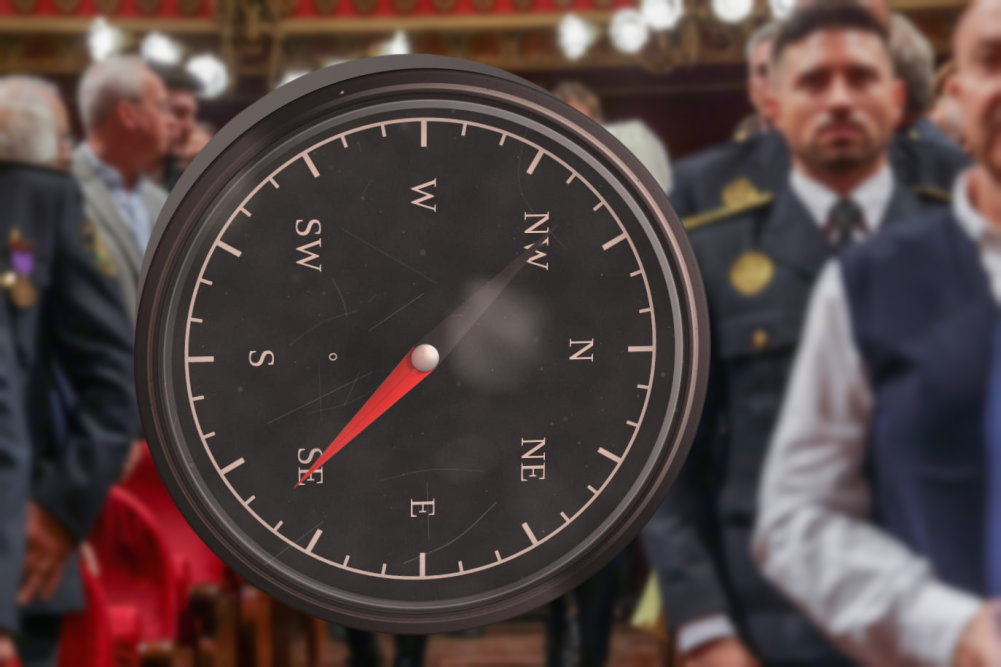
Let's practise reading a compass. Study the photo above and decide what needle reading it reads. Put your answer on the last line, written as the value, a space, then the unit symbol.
135 °
